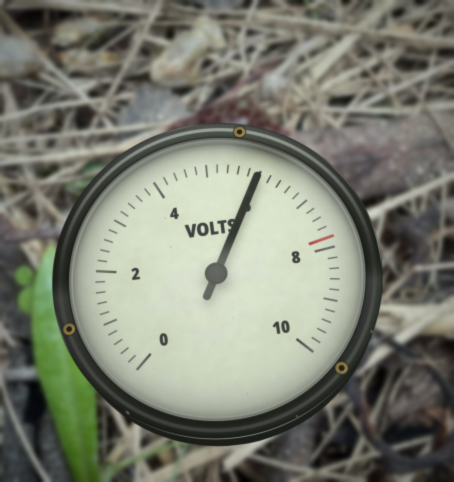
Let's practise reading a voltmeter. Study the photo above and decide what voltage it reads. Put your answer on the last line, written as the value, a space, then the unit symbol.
6 V
